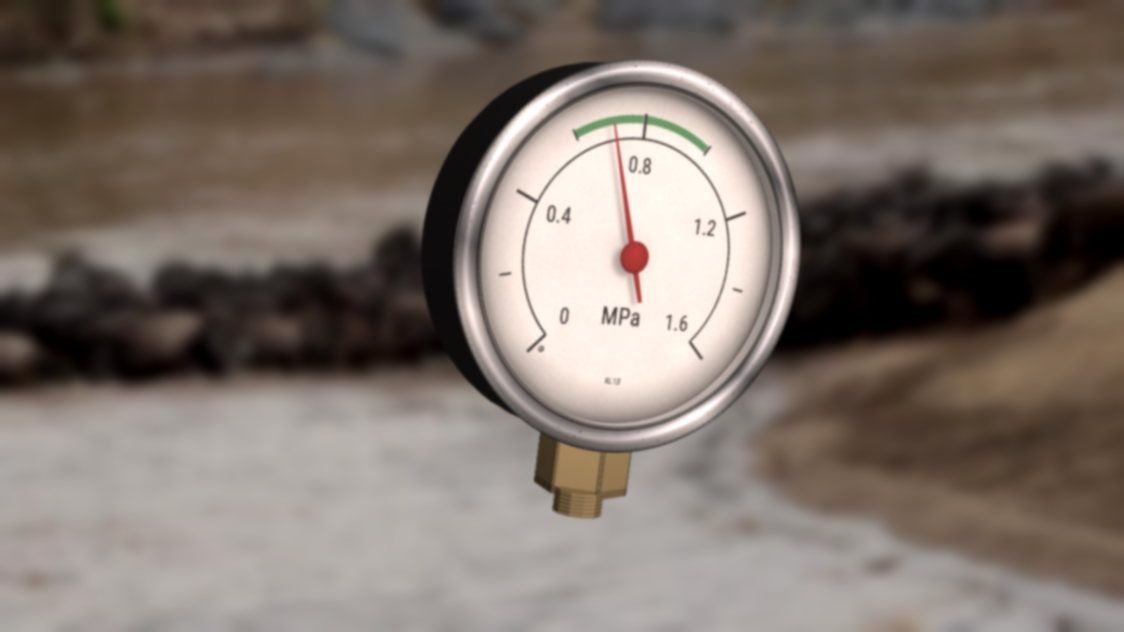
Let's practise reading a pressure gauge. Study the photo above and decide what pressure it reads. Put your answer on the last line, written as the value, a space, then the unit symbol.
0.7 MPa
